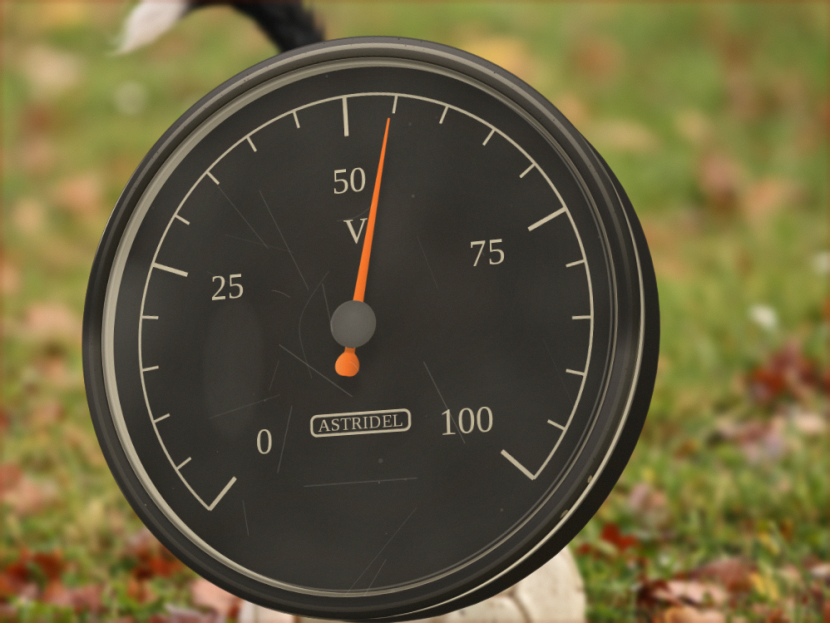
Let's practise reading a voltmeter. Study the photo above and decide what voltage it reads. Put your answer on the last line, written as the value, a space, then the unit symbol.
55 V
